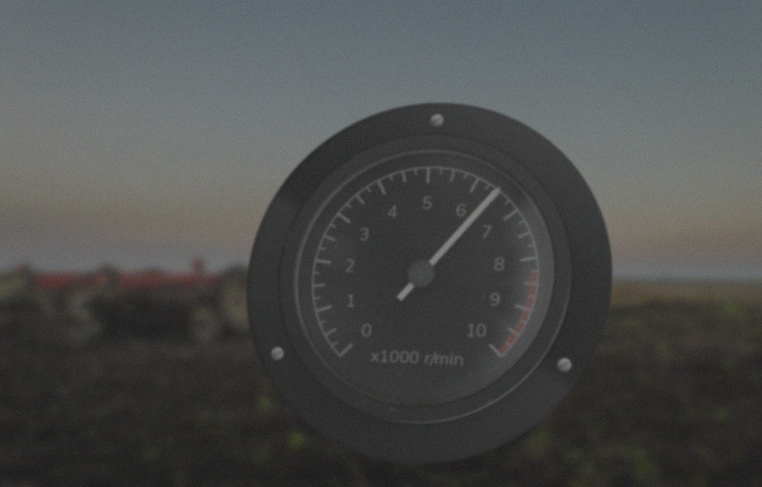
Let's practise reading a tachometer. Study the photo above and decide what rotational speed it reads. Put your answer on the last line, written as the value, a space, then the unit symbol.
6500 rpm
